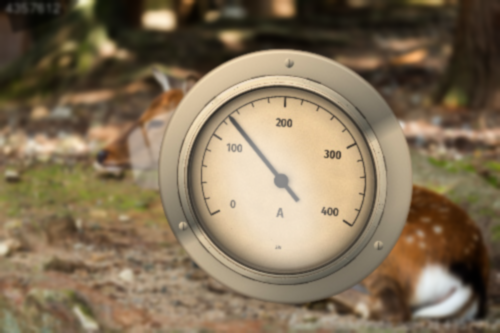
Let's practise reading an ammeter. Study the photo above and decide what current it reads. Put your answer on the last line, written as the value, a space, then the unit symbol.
130 A
